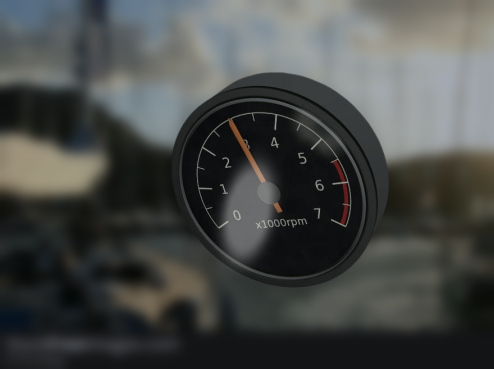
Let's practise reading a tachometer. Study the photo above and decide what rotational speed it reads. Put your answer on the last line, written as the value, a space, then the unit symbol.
3000 rpm
